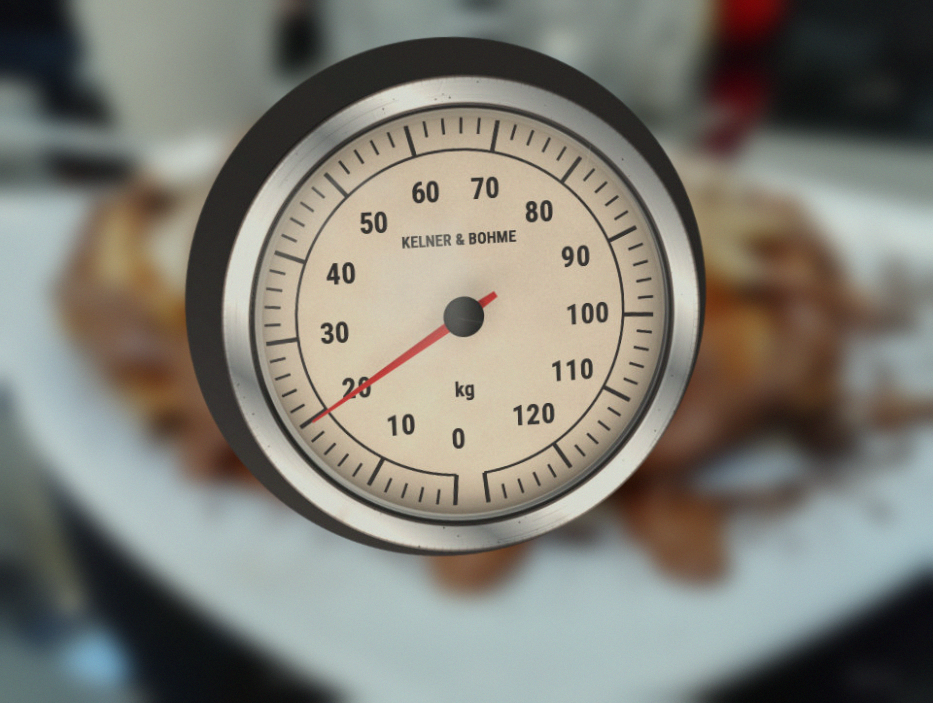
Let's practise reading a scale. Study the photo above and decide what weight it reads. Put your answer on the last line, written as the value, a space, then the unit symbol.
20 kg
